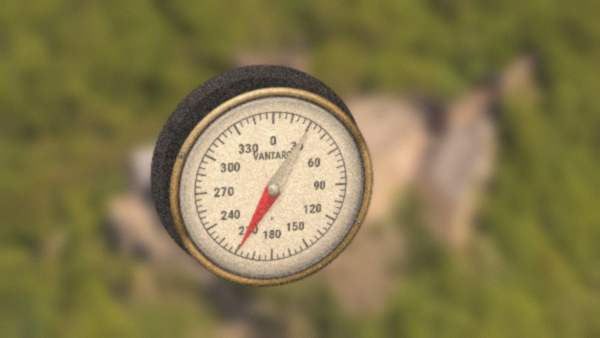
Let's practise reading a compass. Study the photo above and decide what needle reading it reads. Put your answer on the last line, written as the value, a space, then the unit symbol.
210 °
